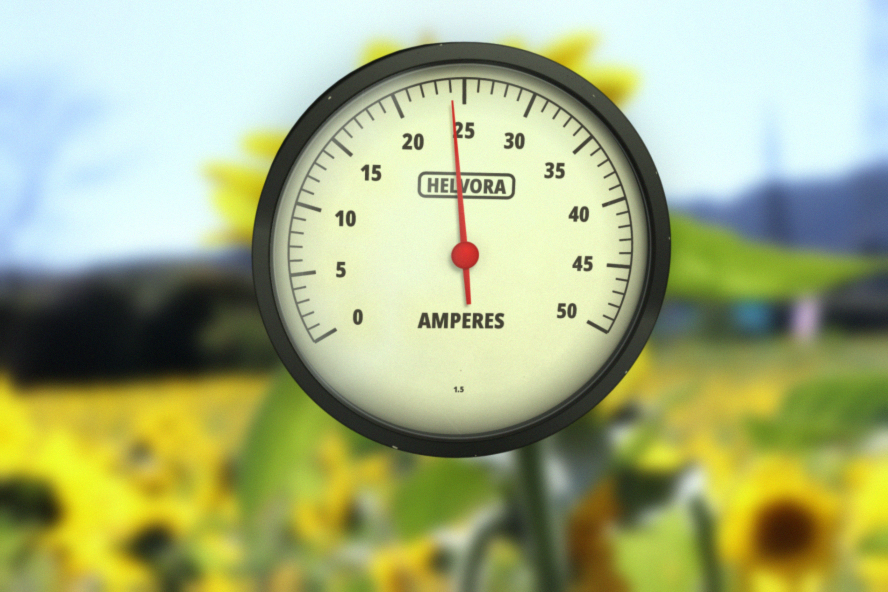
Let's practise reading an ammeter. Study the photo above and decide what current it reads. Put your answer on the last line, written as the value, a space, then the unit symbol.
24 A
